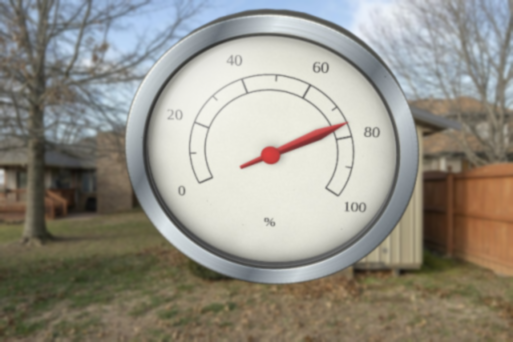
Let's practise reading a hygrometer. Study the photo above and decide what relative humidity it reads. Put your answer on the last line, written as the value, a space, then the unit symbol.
75 %
